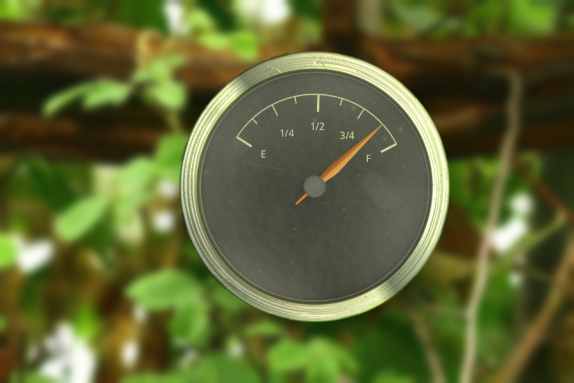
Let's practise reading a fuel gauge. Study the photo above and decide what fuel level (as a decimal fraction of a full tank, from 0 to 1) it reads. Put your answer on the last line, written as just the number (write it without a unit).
0.875
